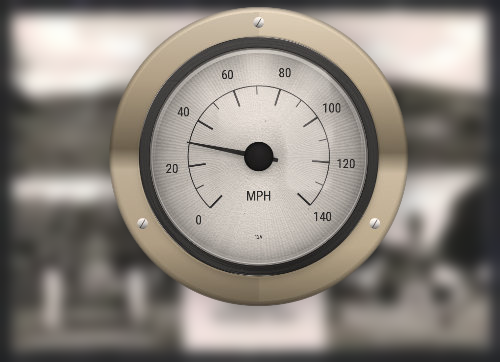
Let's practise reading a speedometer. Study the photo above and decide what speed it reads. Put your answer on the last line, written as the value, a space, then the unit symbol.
30 mph
